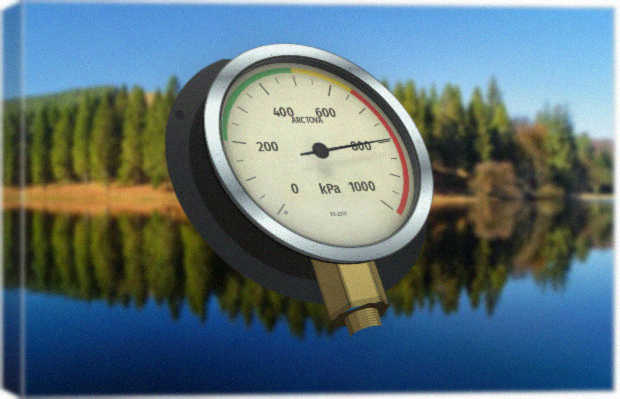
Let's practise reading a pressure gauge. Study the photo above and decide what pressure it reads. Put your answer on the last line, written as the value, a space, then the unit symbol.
800 kPa
